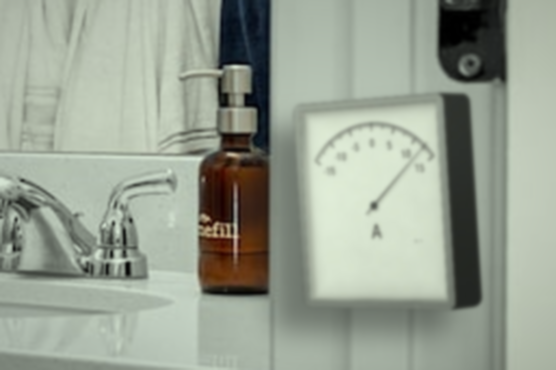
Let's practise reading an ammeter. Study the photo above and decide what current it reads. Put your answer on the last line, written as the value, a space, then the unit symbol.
12.5 A
